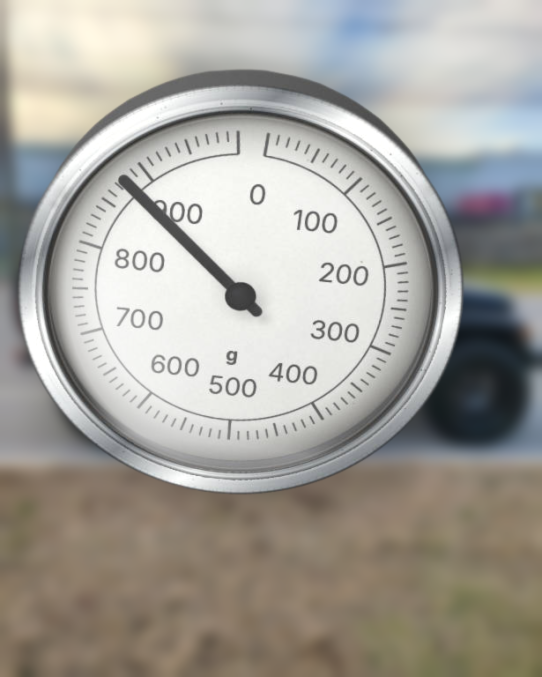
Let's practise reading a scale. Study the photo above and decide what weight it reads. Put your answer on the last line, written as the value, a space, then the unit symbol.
880 g
